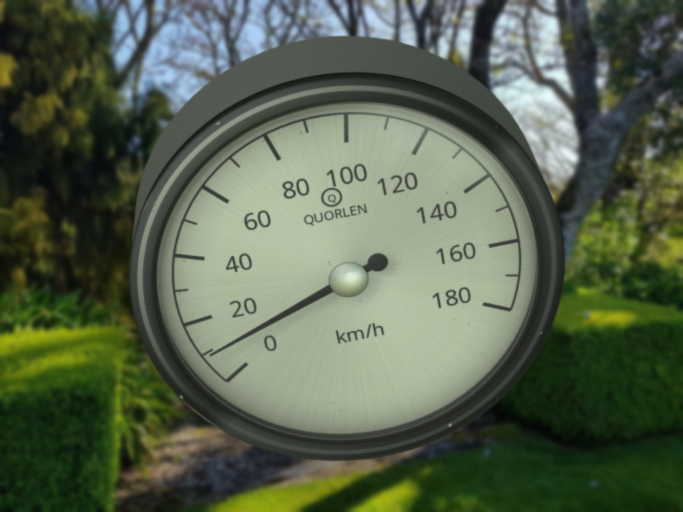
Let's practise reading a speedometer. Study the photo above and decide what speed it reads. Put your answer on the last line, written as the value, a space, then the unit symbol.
10 km/h
